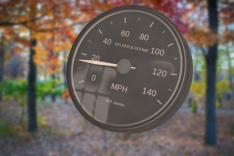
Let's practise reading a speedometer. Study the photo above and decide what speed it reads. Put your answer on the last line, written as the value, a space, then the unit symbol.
15 mph
